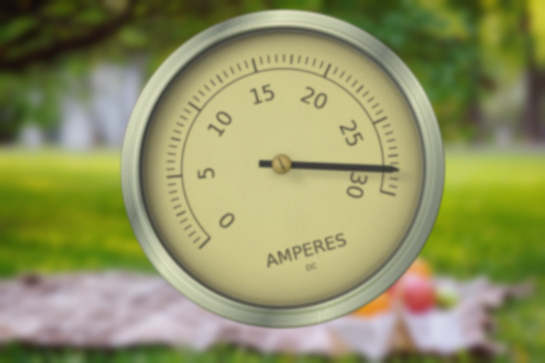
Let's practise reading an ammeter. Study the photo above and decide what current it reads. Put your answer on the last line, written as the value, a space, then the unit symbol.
28.5 A
